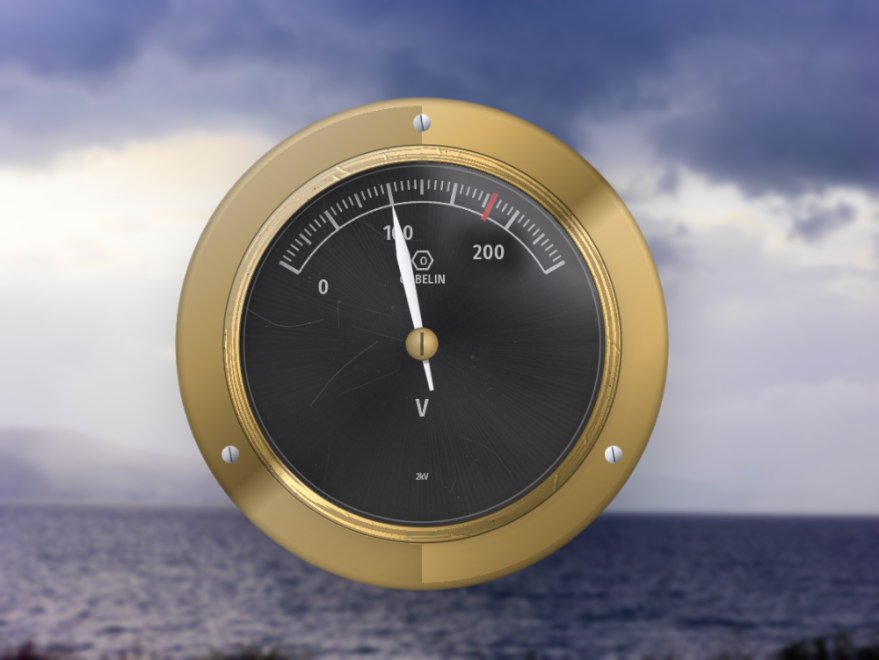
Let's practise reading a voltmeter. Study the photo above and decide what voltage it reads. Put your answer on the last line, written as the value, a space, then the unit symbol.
100 V
